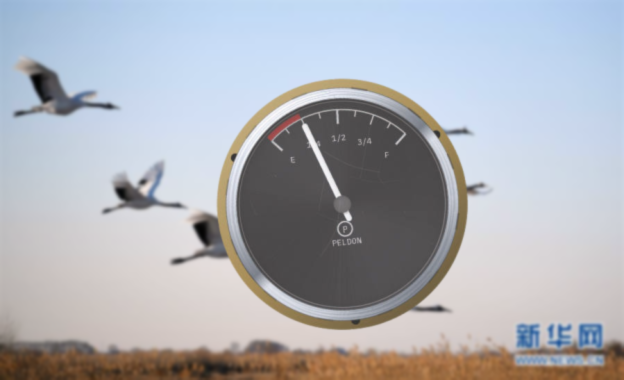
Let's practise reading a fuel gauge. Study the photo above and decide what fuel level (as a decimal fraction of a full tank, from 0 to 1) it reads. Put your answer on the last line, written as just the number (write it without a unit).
0.25
